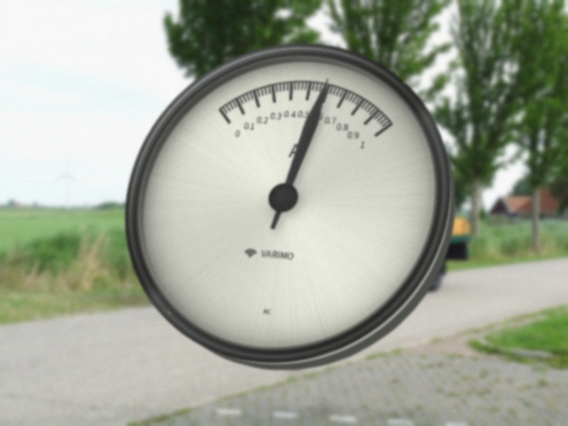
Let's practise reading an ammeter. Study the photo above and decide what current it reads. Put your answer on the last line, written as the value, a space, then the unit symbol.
0.6 A
